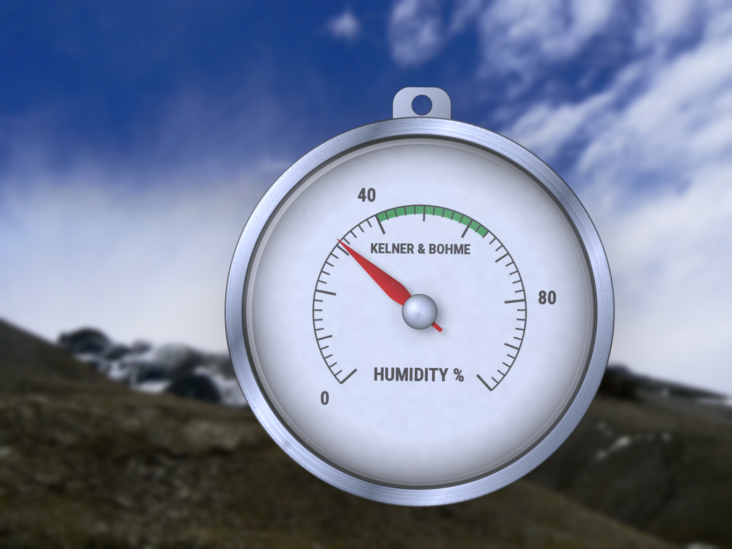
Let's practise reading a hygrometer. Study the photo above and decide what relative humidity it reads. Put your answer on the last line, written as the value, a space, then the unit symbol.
31 %
